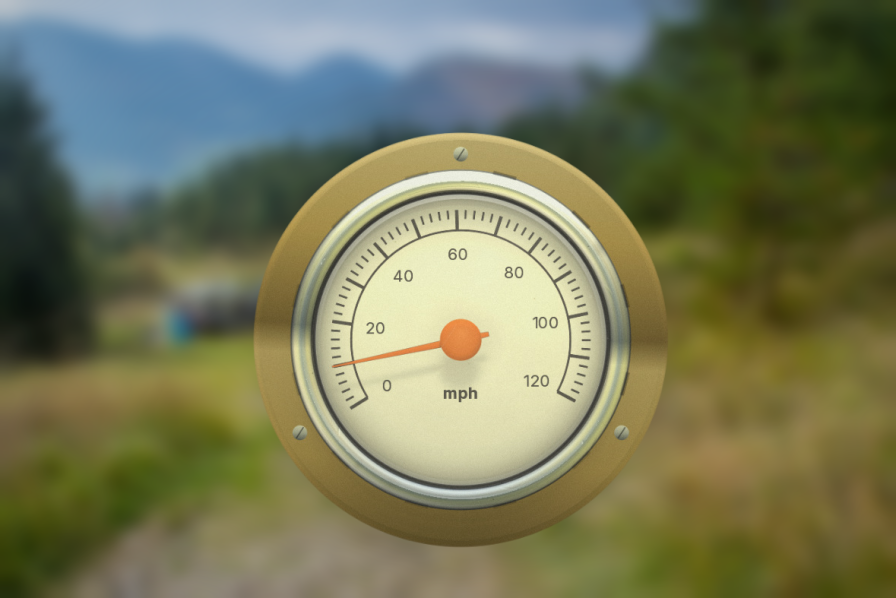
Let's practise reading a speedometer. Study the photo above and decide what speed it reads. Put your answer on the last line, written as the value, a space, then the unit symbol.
10 mph
